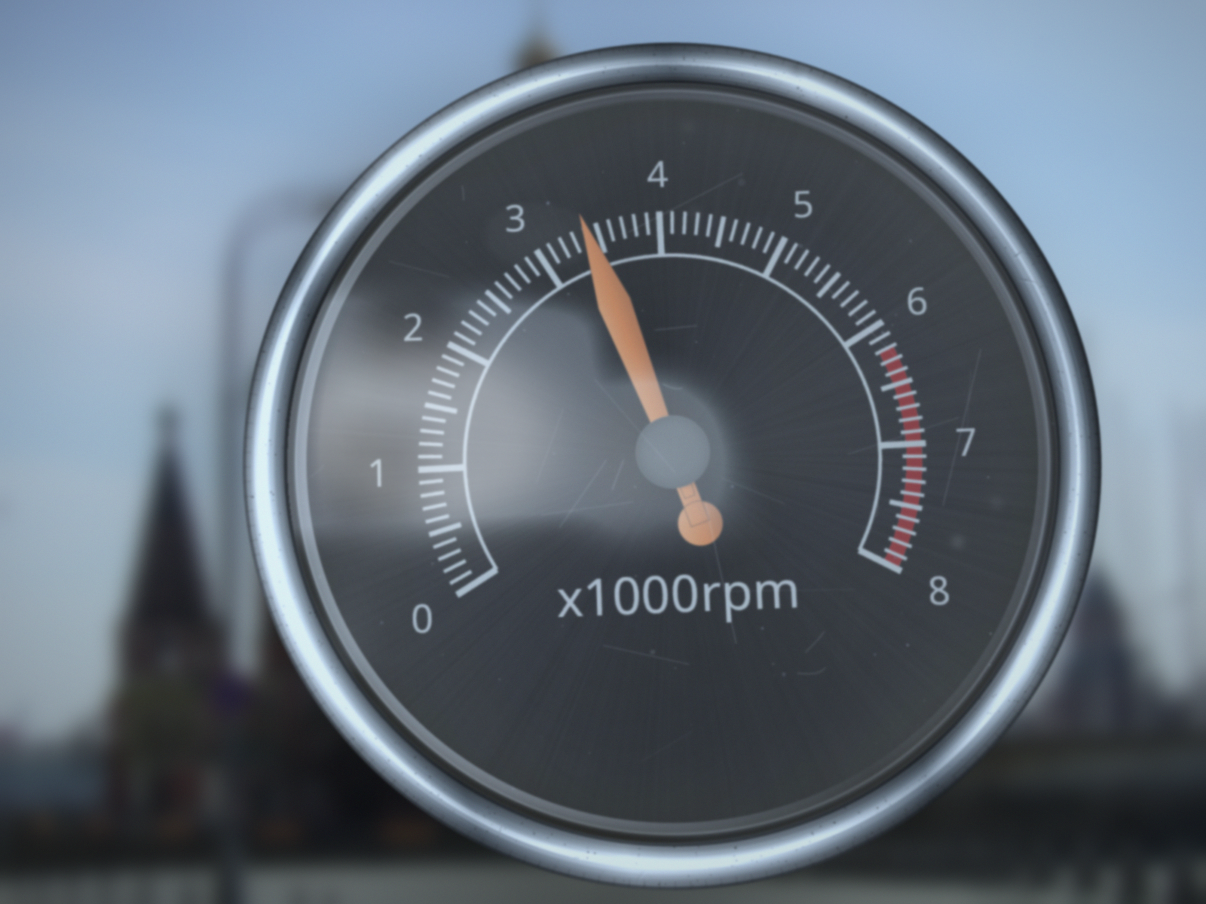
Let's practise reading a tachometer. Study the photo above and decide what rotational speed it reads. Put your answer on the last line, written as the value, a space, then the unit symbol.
3400 rpm
